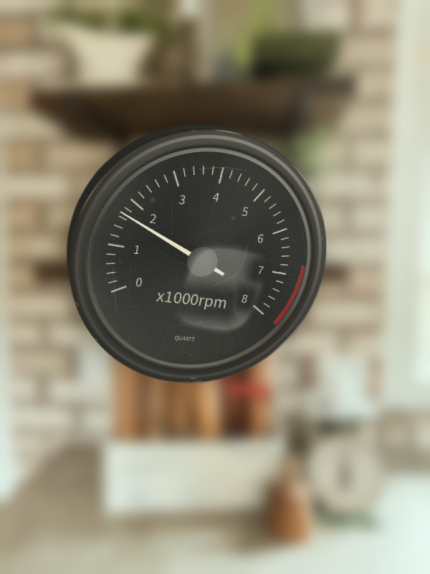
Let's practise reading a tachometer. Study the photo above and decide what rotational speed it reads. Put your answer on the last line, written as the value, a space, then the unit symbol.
1700 rpm
